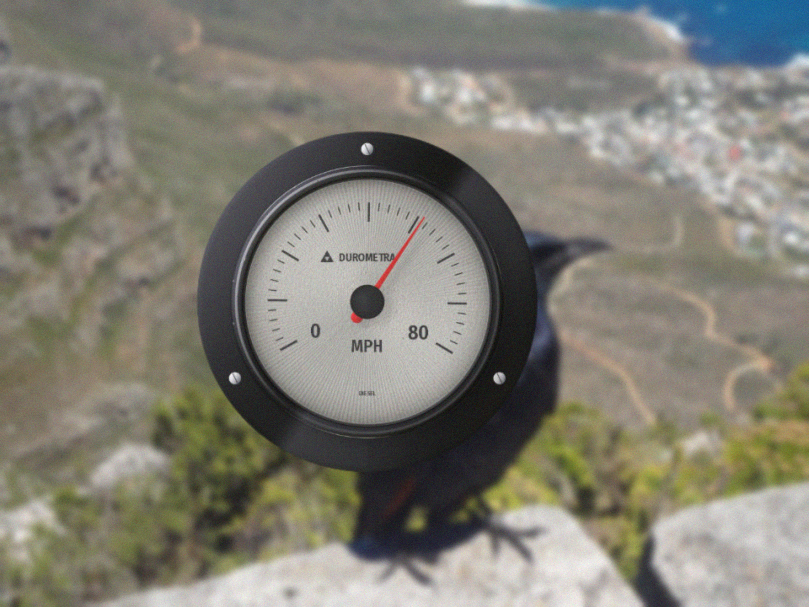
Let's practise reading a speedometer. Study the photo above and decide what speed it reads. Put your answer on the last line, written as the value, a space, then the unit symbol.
51 mph
